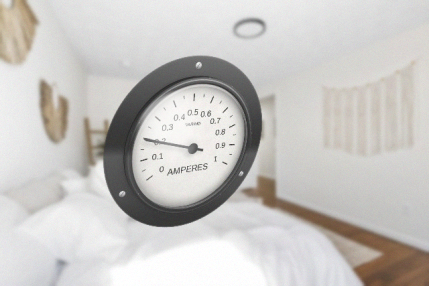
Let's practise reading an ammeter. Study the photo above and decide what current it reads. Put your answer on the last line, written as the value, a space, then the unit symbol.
0.2 A
